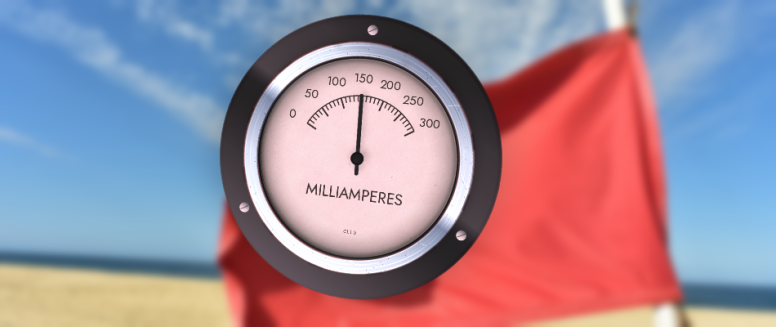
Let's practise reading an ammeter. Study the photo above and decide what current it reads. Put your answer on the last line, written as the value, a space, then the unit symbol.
150 mA
